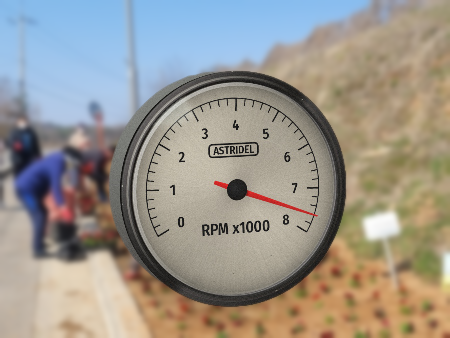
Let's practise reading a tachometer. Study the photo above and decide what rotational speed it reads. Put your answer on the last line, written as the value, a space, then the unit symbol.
7600 rpm
